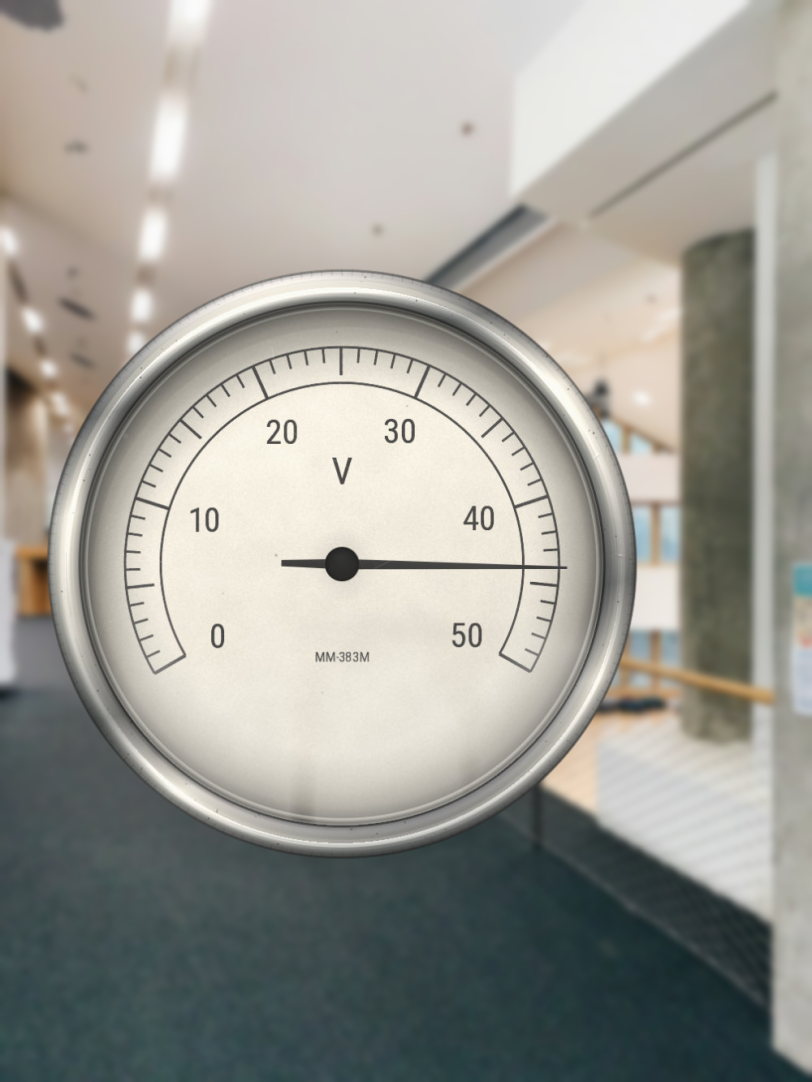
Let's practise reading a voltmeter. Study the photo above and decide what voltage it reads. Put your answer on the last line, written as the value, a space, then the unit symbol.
44 V
